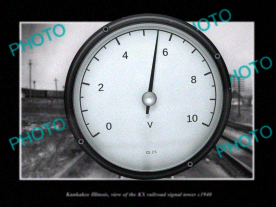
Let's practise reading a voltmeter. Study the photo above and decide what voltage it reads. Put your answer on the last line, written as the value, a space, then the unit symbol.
5.5 V
